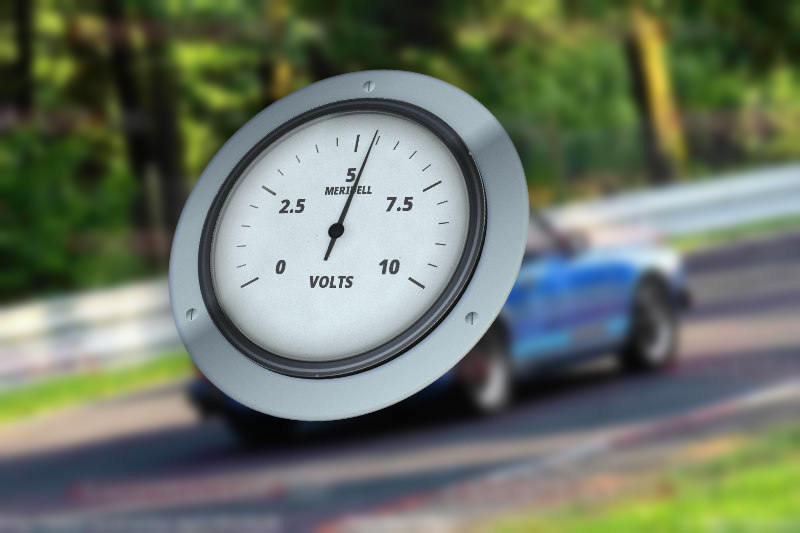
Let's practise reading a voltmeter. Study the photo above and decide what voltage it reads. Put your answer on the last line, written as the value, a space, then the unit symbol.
5.5 V
